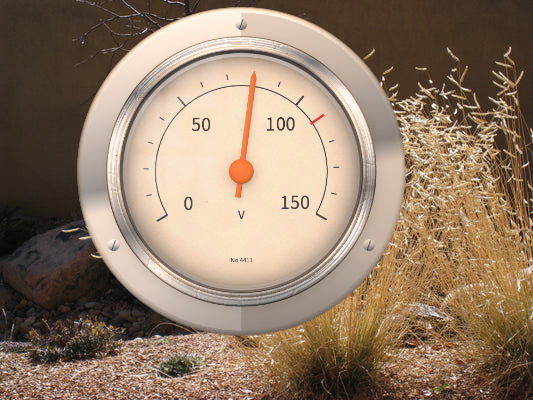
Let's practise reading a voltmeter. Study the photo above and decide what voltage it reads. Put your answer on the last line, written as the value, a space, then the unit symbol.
80 V
